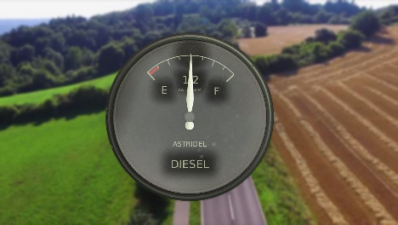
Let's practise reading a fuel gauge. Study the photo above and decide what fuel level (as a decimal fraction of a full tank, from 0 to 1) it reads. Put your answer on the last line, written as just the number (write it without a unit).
0.5
